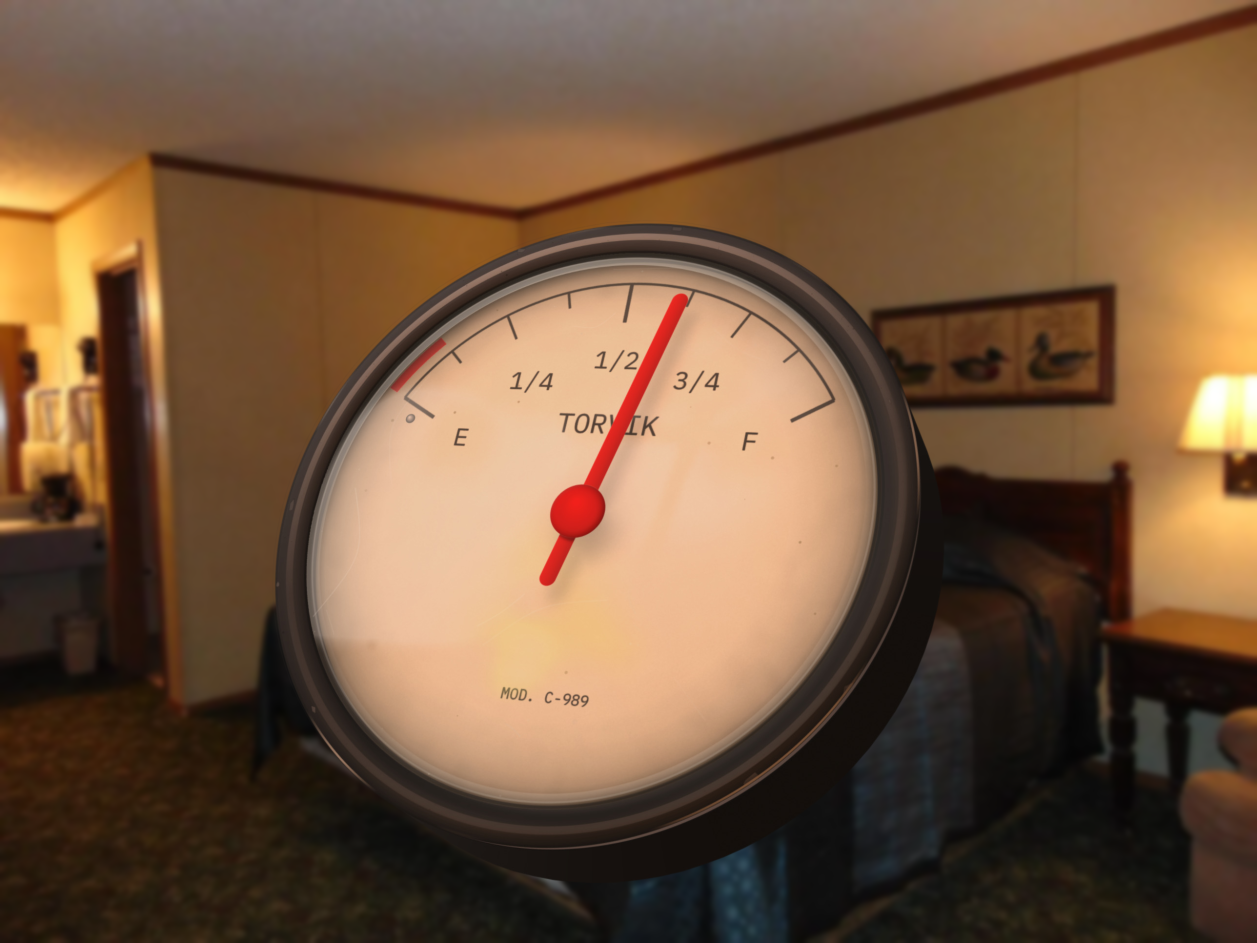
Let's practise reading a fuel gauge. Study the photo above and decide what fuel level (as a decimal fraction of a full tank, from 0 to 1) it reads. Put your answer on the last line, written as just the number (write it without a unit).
0.625
